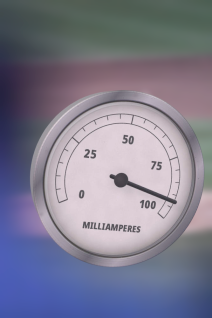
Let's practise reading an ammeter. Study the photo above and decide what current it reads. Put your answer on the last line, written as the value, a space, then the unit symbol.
92.5 mA
